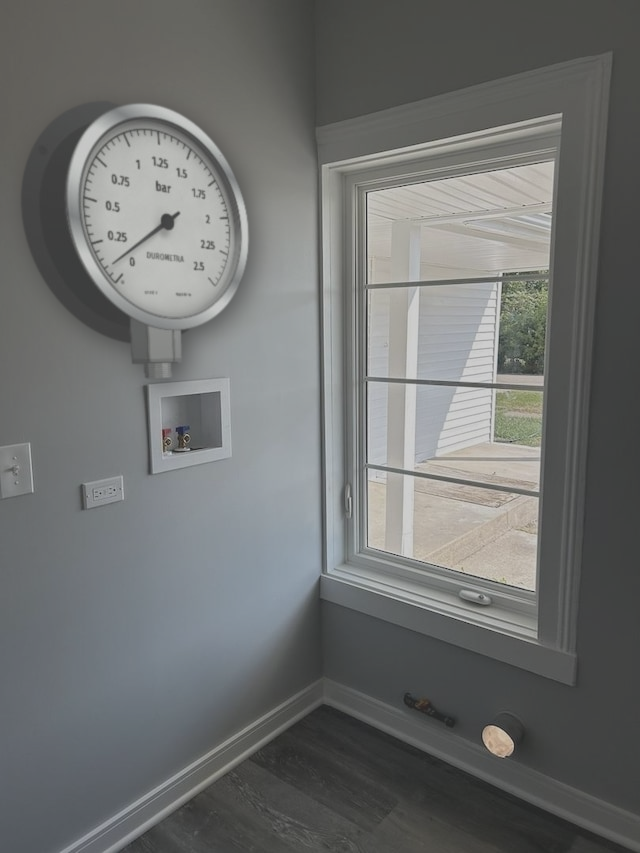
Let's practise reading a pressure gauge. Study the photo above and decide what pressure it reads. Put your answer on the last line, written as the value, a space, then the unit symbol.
0.1 bar
